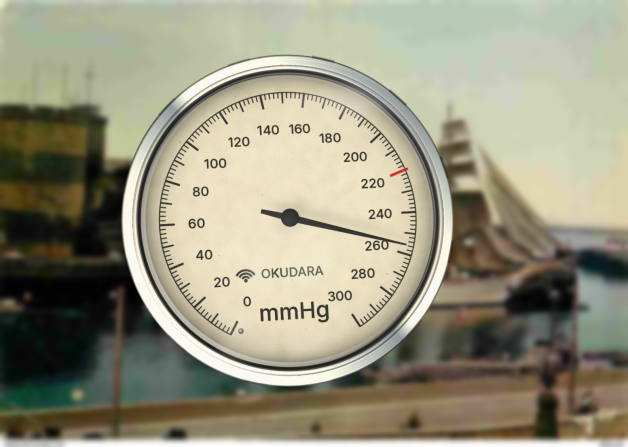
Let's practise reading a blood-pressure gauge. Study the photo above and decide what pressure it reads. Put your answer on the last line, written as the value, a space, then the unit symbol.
256 mmHg
